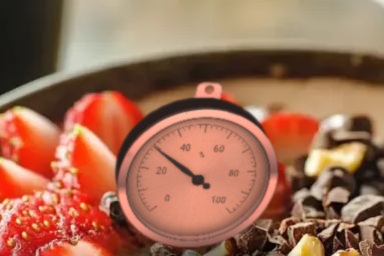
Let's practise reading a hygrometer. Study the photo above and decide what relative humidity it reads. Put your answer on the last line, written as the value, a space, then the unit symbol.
30 %
